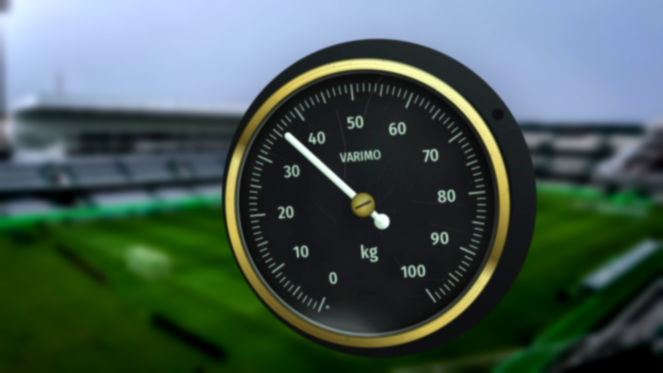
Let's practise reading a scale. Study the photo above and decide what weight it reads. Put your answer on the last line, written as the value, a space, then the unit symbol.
36 kg
